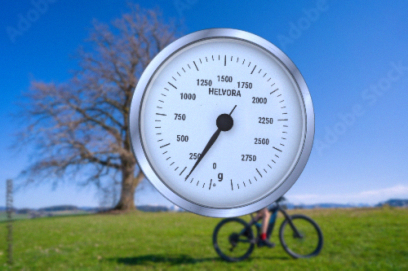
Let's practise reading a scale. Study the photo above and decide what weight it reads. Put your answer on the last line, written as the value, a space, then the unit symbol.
200 g
